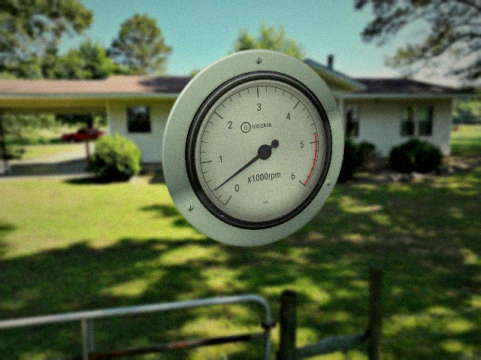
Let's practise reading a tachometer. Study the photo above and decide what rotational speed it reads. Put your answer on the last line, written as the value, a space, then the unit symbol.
400 rpm
